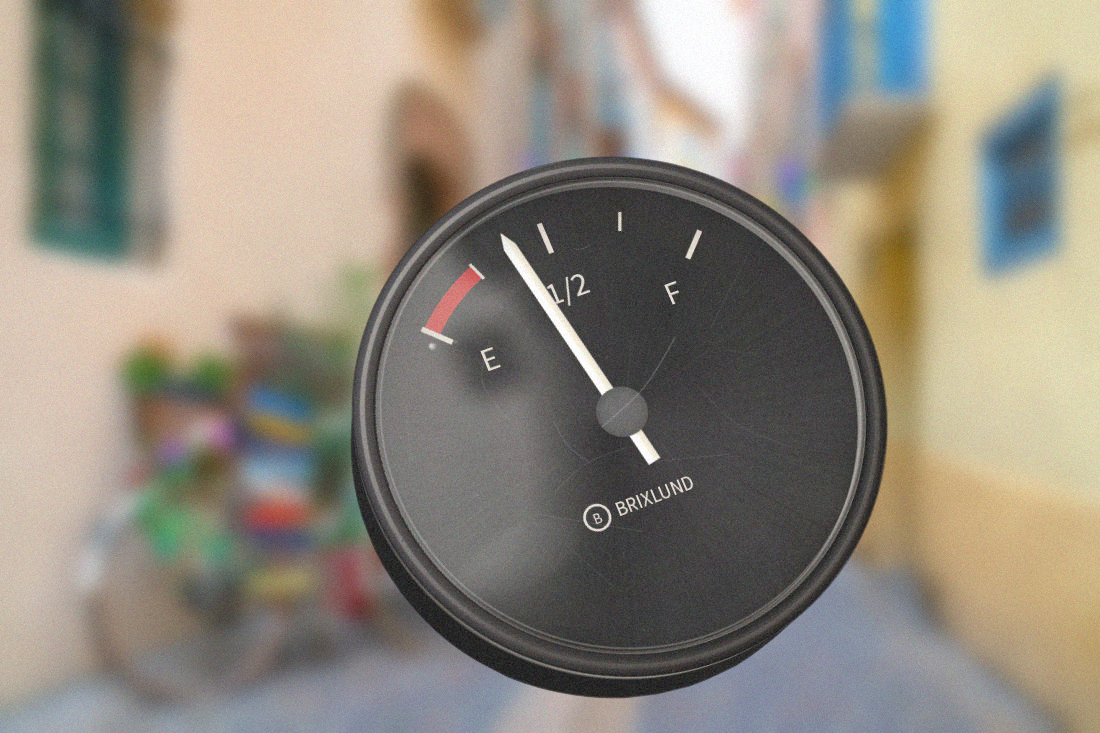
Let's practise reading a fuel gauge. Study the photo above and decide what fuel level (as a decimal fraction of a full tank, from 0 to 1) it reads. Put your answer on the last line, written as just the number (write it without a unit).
0.375
